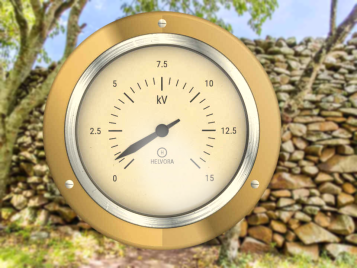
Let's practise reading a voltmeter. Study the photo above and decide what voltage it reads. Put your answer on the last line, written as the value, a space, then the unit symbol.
0.75 kV
